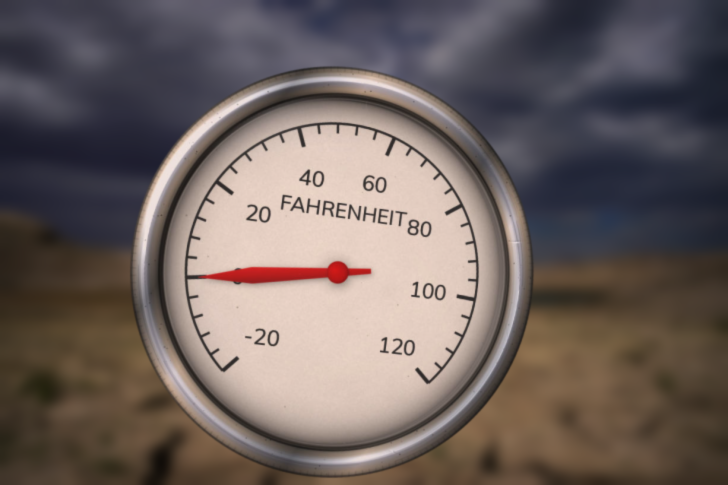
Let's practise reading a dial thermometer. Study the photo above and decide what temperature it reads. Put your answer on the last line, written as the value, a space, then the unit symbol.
0 °F
